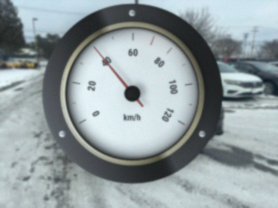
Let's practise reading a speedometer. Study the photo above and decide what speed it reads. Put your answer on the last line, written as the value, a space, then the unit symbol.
40 km/h
